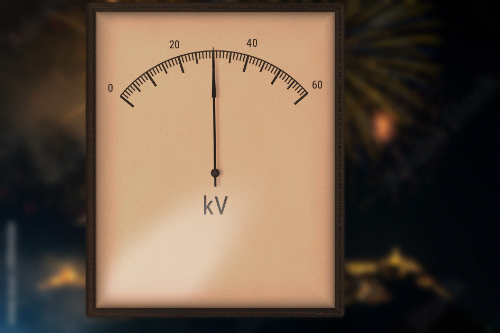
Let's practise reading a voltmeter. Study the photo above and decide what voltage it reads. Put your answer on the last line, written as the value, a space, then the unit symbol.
30 kV
